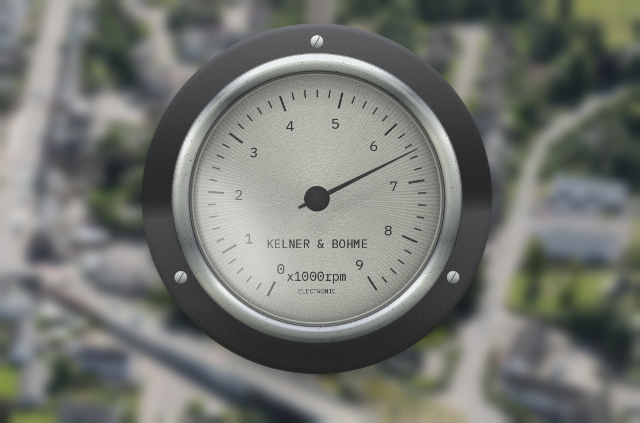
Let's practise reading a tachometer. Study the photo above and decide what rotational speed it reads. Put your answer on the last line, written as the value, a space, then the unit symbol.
6500 rpm
